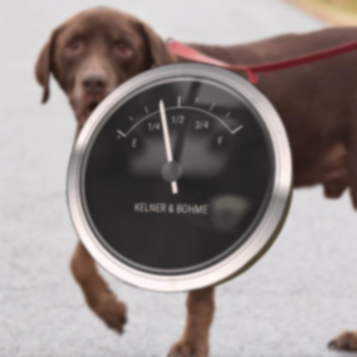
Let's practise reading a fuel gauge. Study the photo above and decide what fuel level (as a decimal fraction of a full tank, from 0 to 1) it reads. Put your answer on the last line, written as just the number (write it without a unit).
0.375
